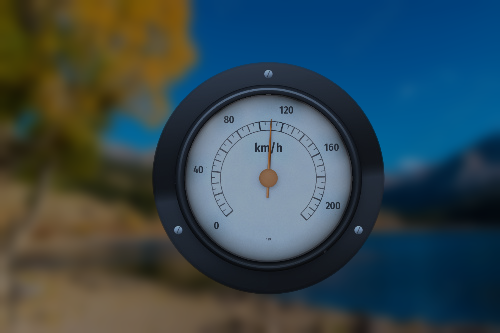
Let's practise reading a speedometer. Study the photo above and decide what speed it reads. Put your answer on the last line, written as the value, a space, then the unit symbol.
110 km/h
